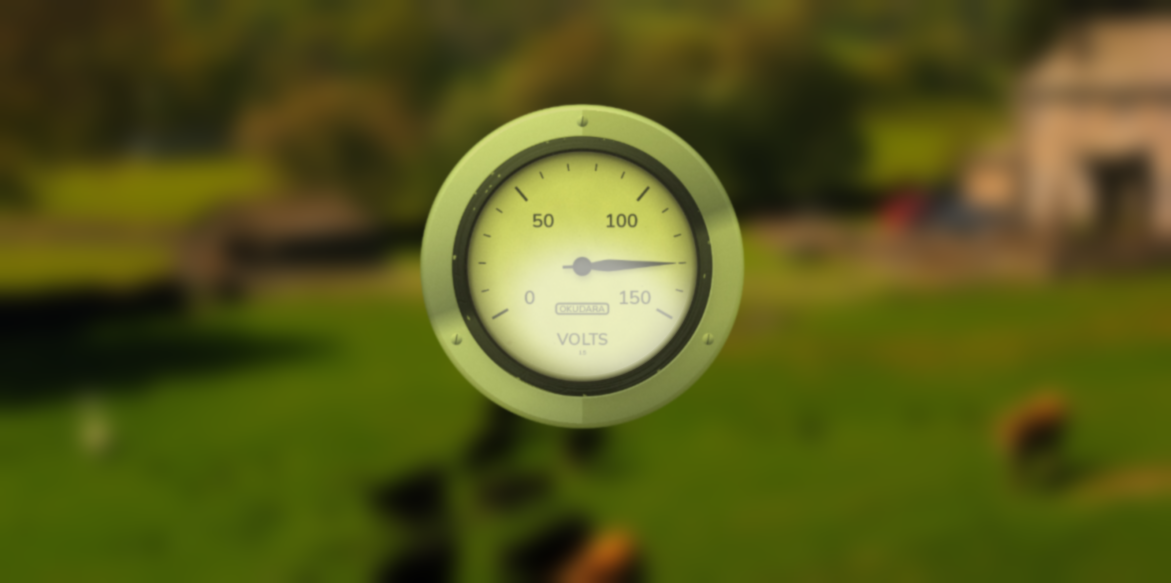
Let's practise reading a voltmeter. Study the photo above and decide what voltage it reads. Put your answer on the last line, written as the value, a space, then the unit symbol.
130 V
